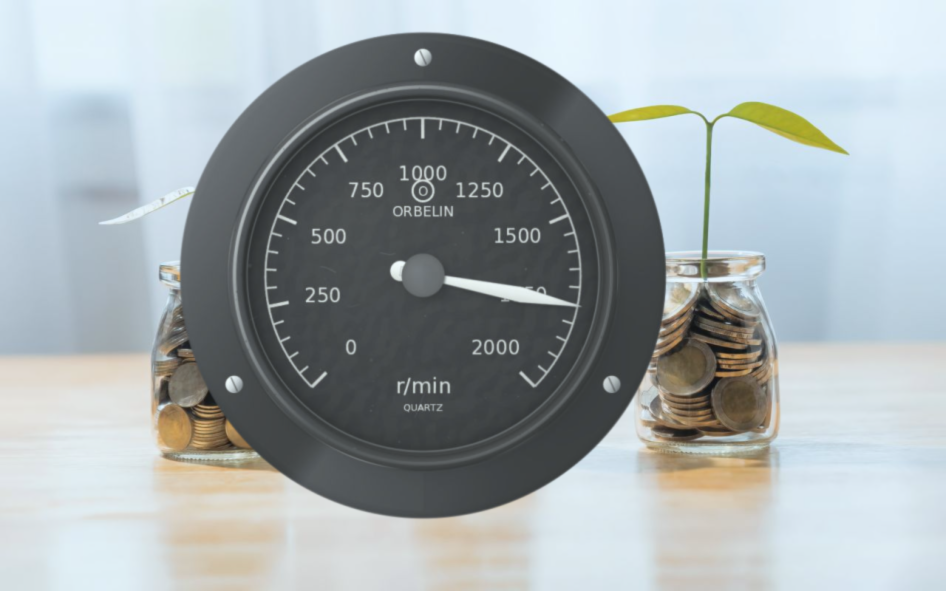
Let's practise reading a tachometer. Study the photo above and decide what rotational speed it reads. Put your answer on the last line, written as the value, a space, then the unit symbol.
1750 rpm
